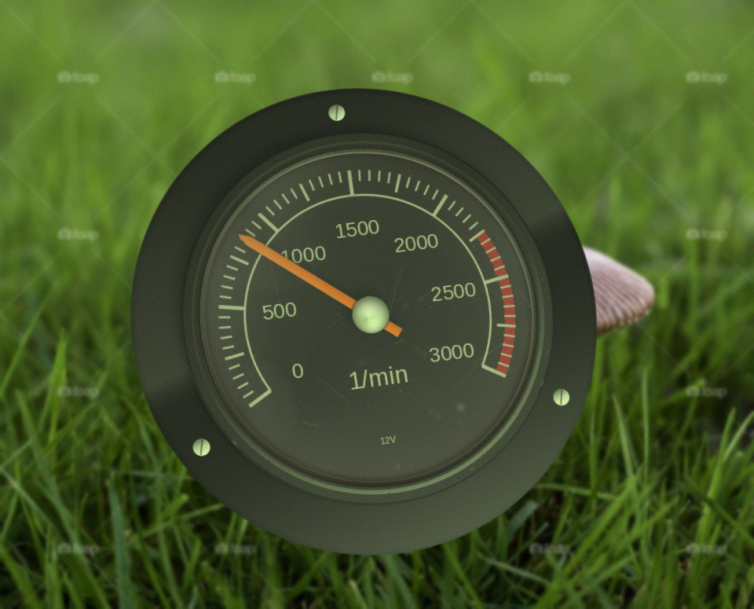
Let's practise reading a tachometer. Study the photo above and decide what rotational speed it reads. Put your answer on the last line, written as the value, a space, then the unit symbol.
850 rpm
